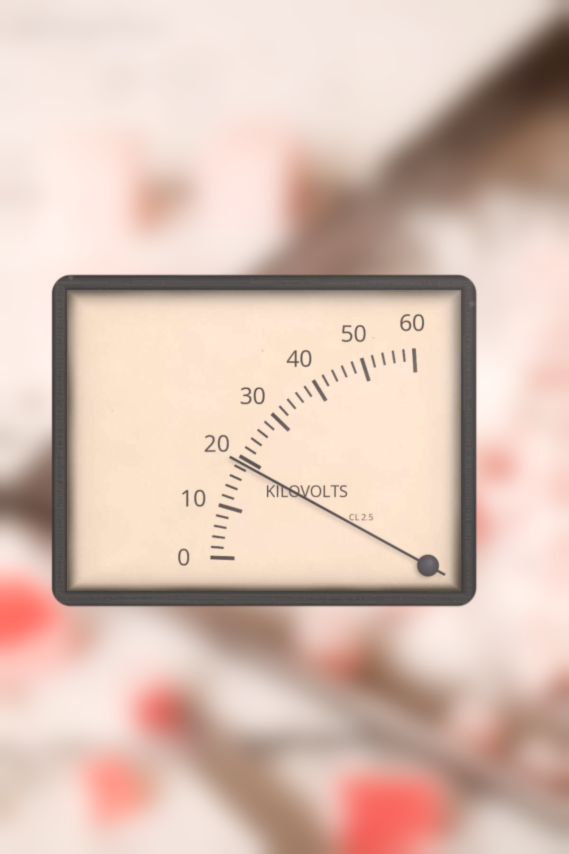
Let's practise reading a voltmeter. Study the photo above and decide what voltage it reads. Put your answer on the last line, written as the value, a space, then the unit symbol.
19 kV
